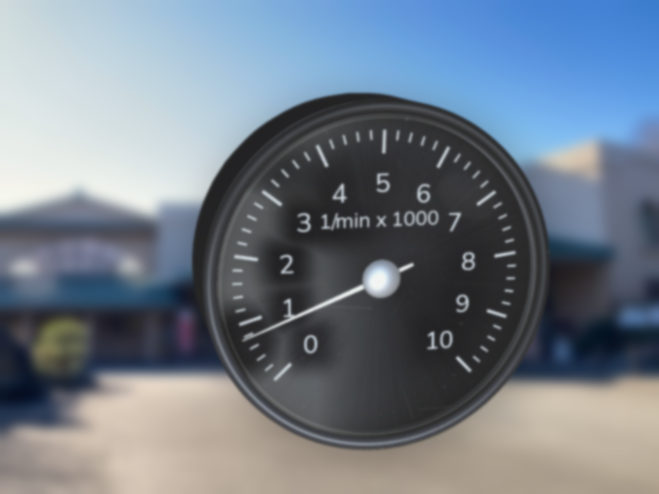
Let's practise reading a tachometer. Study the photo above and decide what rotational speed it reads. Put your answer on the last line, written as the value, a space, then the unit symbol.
800 rpm
